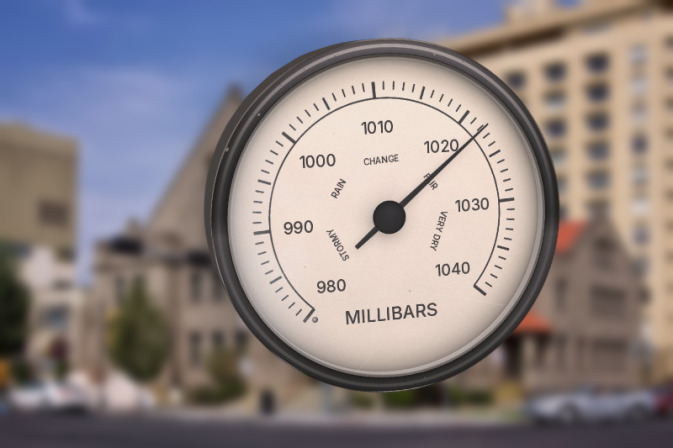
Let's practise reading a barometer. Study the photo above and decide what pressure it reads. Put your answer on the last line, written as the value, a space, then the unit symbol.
1022 mbar
